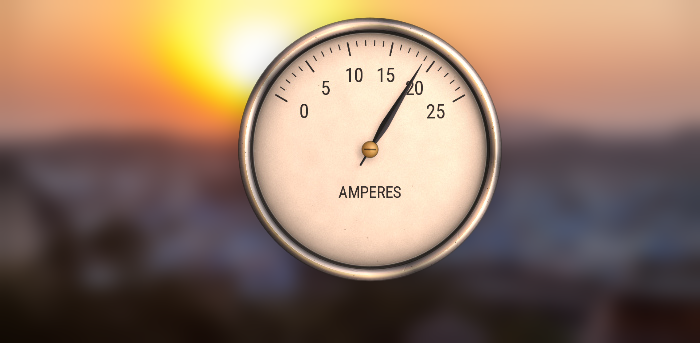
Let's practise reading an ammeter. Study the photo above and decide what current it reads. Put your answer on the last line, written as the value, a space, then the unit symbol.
19 A
